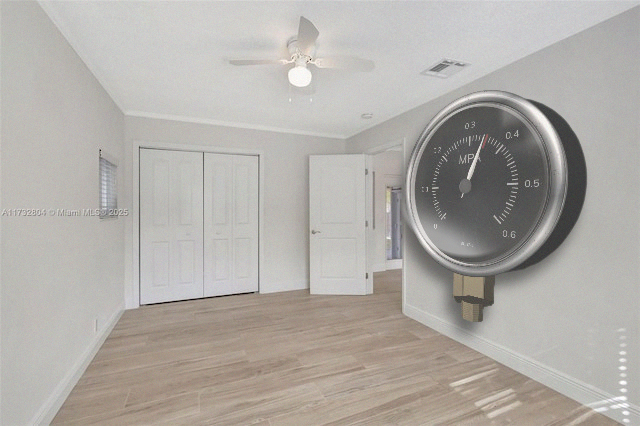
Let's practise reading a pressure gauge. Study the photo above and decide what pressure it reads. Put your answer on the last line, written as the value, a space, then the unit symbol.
0.35 MPa
